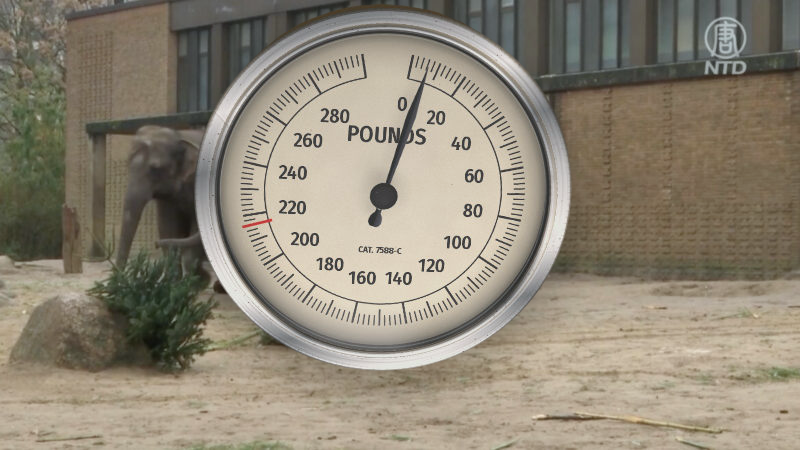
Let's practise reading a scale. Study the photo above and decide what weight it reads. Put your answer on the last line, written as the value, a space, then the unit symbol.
6 lb
